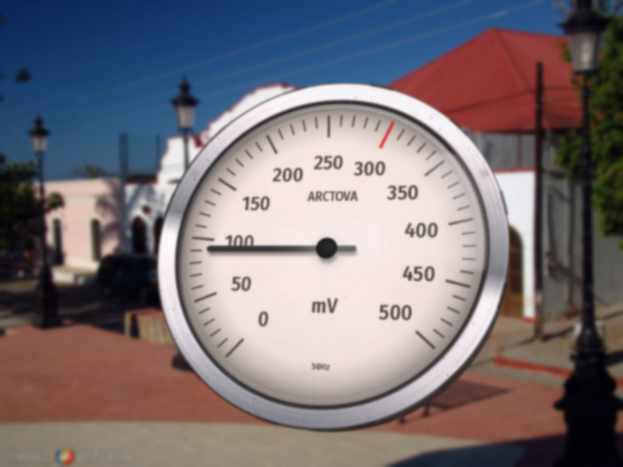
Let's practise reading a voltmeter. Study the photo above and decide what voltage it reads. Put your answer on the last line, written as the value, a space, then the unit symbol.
90 mV
